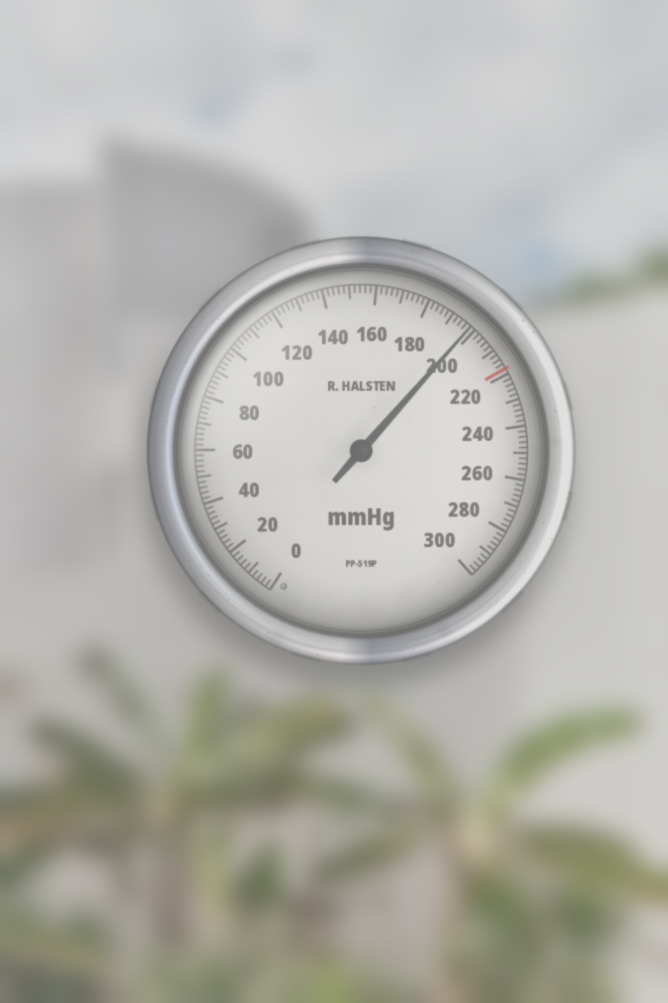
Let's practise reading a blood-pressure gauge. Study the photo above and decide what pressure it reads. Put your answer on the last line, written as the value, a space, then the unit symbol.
198 mmHg
